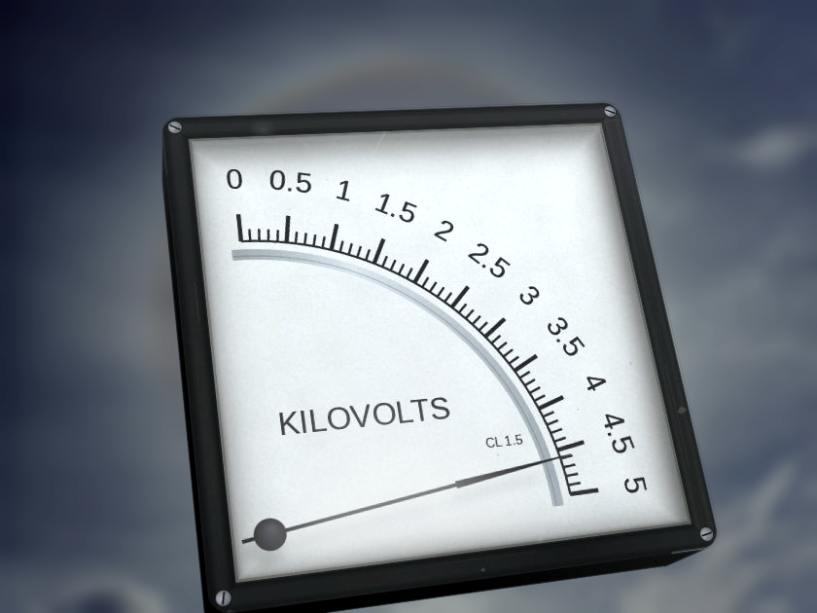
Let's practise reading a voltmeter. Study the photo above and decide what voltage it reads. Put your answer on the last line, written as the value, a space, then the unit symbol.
4.6 kV
